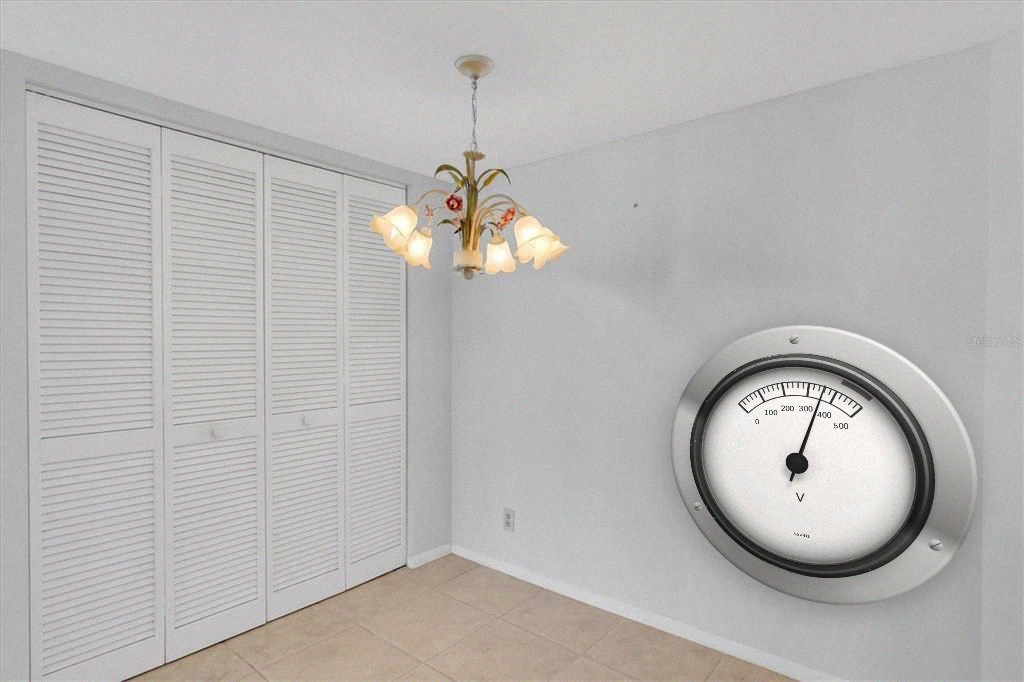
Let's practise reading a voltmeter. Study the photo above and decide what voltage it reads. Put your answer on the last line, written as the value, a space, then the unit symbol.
360 V
